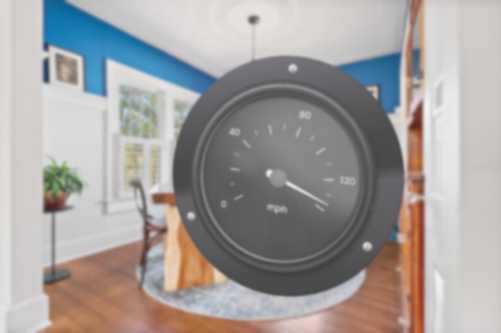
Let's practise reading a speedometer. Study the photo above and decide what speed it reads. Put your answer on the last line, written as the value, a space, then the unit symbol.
135 mph
